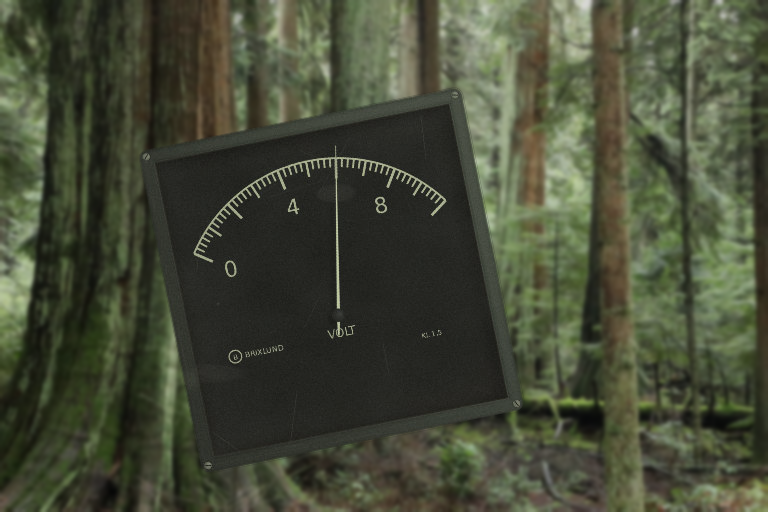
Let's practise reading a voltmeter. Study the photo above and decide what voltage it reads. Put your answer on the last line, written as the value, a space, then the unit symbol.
6 V
